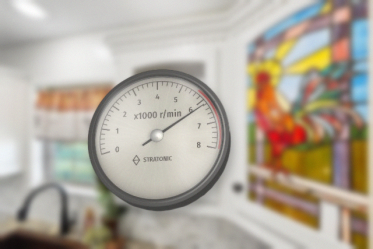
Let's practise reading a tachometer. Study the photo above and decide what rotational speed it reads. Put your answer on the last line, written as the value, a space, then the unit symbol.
6200 rpm
